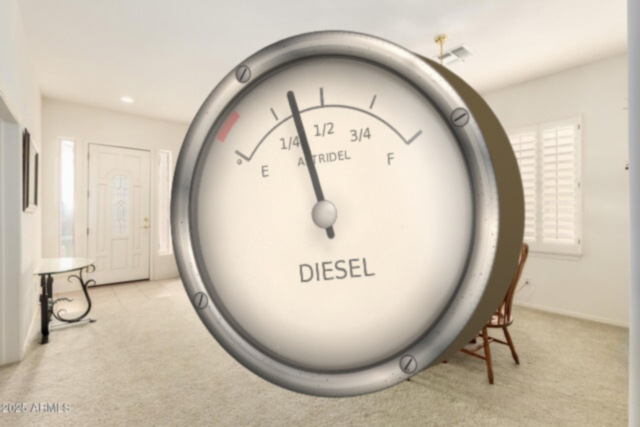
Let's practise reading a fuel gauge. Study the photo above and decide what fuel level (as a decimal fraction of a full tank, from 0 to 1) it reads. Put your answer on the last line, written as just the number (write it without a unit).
0.375
